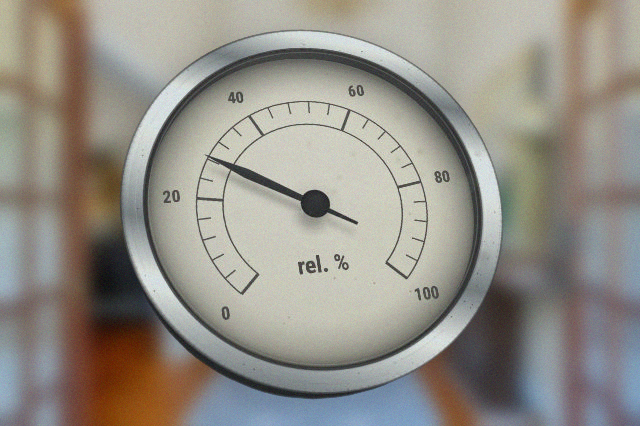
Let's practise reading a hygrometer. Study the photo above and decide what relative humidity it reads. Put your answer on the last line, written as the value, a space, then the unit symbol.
28 %
